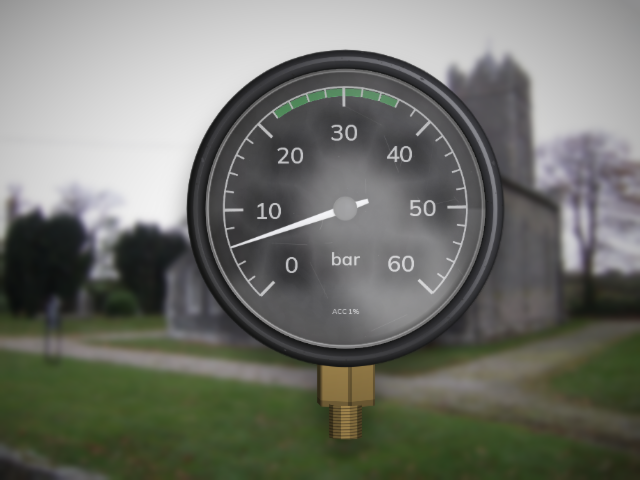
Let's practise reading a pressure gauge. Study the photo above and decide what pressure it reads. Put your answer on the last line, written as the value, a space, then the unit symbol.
6 bar
